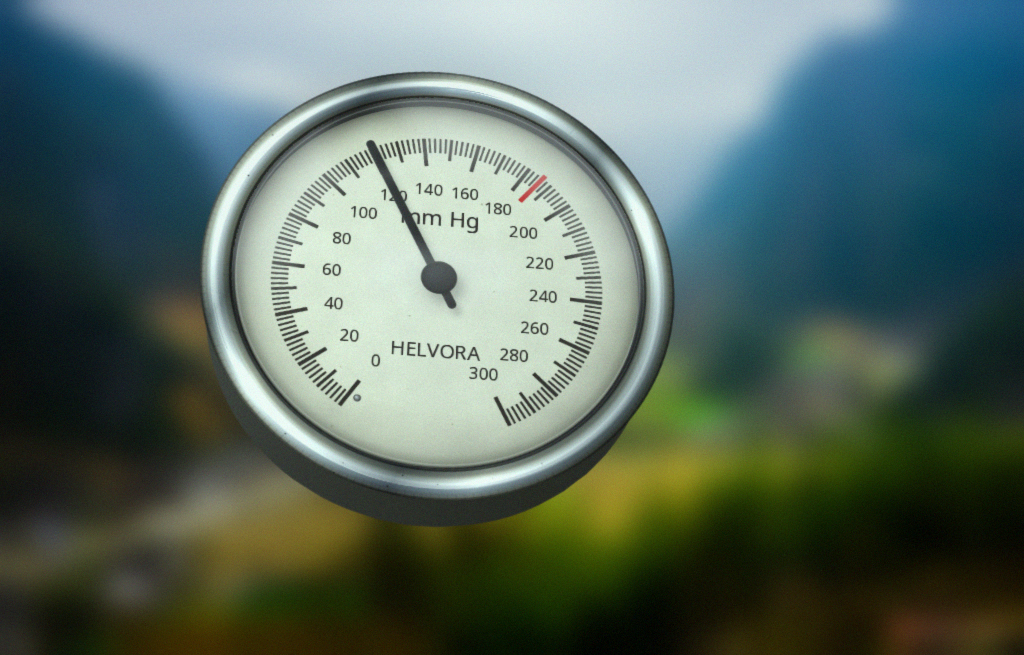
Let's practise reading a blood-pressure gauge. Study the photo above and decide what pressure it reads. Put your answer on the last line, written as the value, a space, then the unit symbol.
120 mmHg
